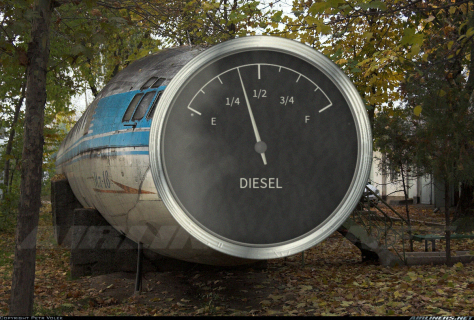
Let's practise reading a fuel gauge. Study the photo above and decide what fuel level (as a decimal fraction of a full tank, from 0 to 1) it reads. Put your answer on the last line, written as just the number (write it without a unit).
0.375
